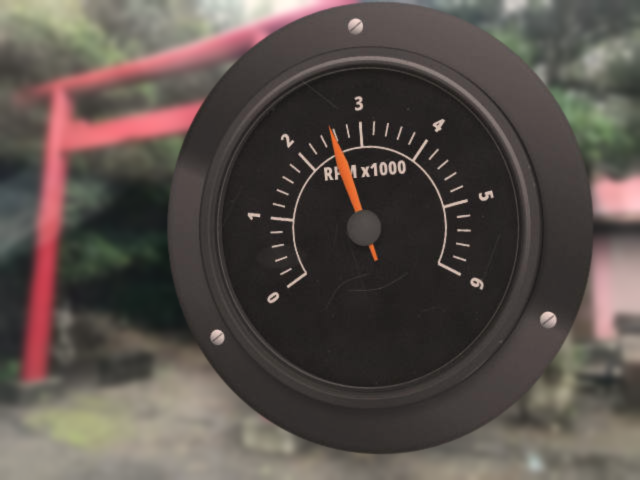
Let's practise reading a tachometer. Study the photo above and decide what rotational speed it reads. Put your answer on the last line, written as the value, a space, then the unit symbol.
2600 rpm
